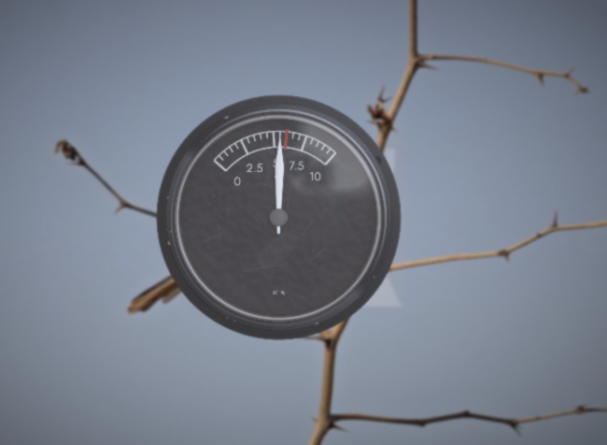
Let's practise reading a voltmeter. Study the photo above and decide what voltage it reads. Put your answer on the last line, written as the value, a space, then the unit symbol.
5.5 V
